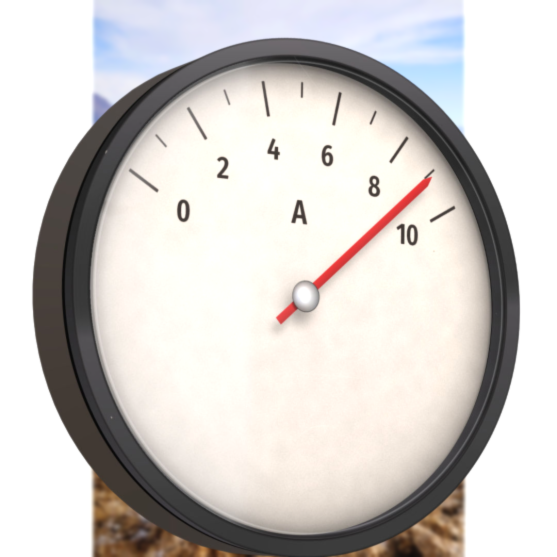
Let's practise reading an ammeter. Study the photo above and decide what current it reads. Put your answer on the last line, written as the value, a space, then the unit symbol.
9 A
